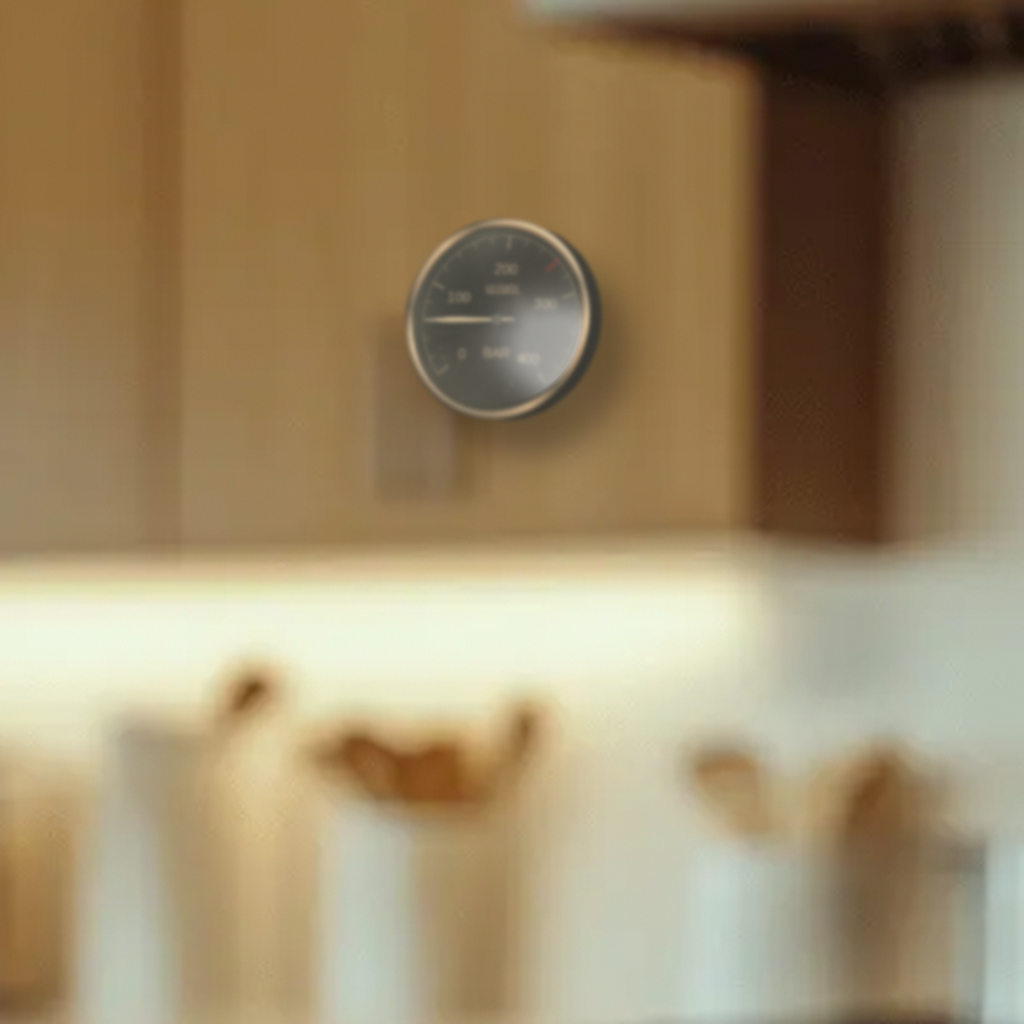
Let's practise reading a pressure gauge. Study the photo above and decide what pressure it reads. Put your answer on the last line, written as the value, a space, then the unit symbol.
60 bar
